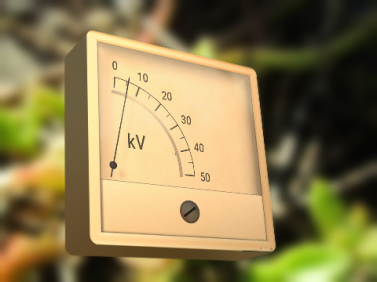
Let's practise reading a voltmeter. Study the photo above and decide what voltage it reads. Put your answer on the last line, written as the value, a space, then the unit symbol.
5 kV
